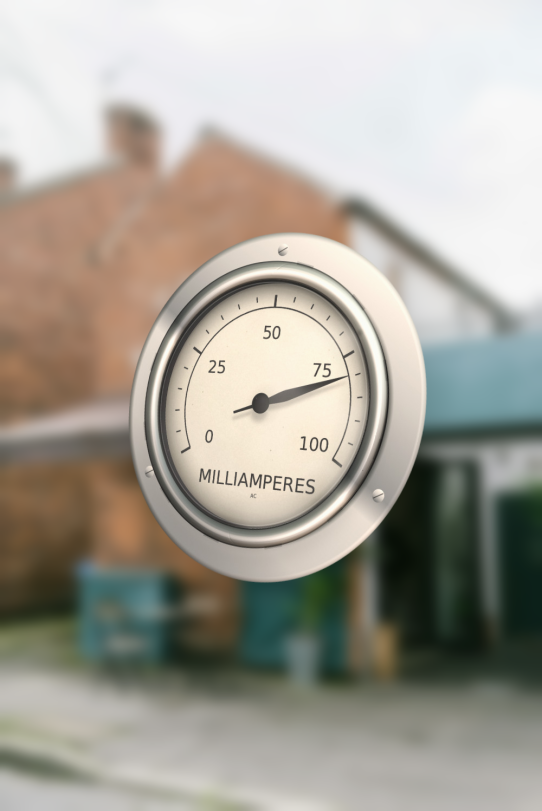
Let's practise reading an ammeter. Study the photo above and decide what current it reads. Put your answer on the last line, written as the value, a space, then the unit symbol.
80 mA
